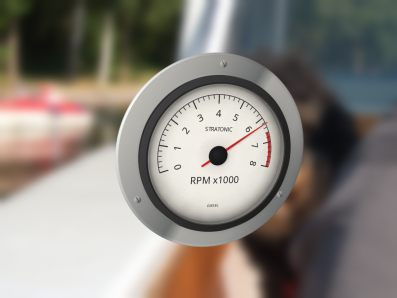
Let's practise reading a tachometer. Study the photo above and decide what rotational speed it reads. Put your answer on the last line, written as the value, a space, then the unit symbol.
6200 rpm
